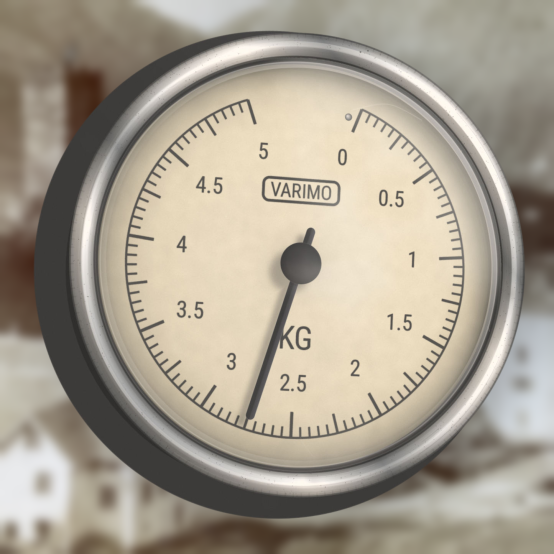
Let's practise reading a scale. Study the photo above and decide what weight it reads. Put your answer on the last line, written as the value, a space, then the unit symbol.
2.75 kg
